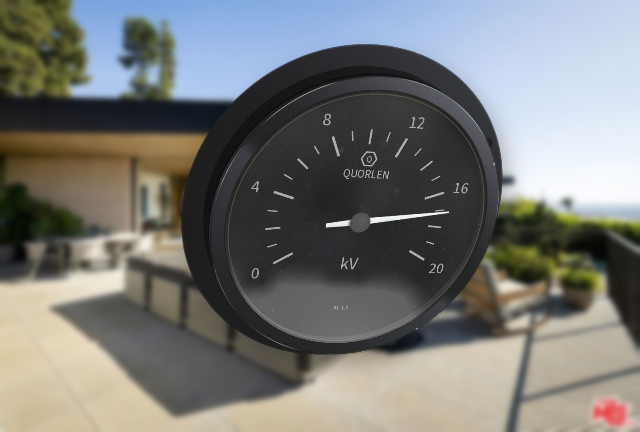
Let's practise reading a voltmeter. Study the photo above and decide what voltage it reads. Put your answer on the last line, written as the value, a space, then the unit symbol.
17 kV
